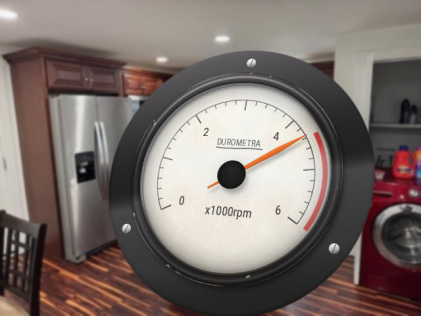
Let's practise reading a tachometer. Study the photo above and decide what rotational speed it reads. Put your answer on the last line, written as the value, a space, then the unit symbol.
4400 rpm
